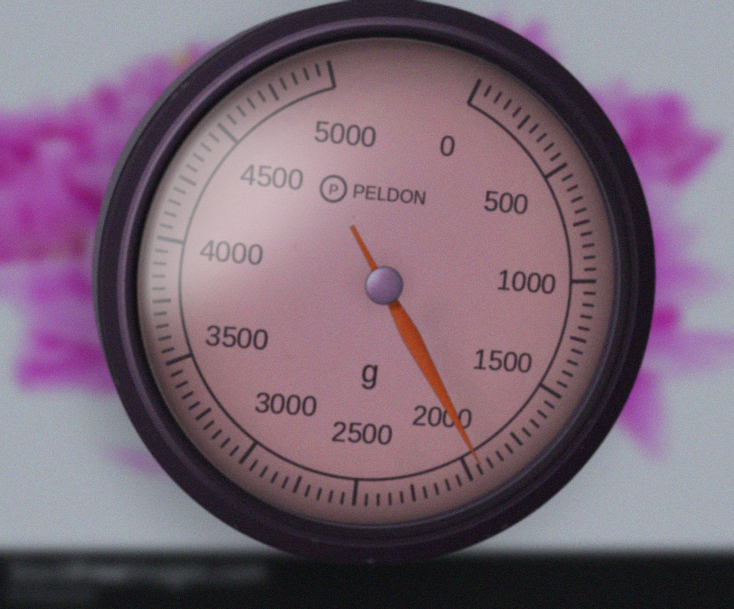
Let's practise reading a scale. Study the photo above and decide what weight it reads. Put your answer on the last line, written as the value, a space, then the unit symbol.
1950 g
